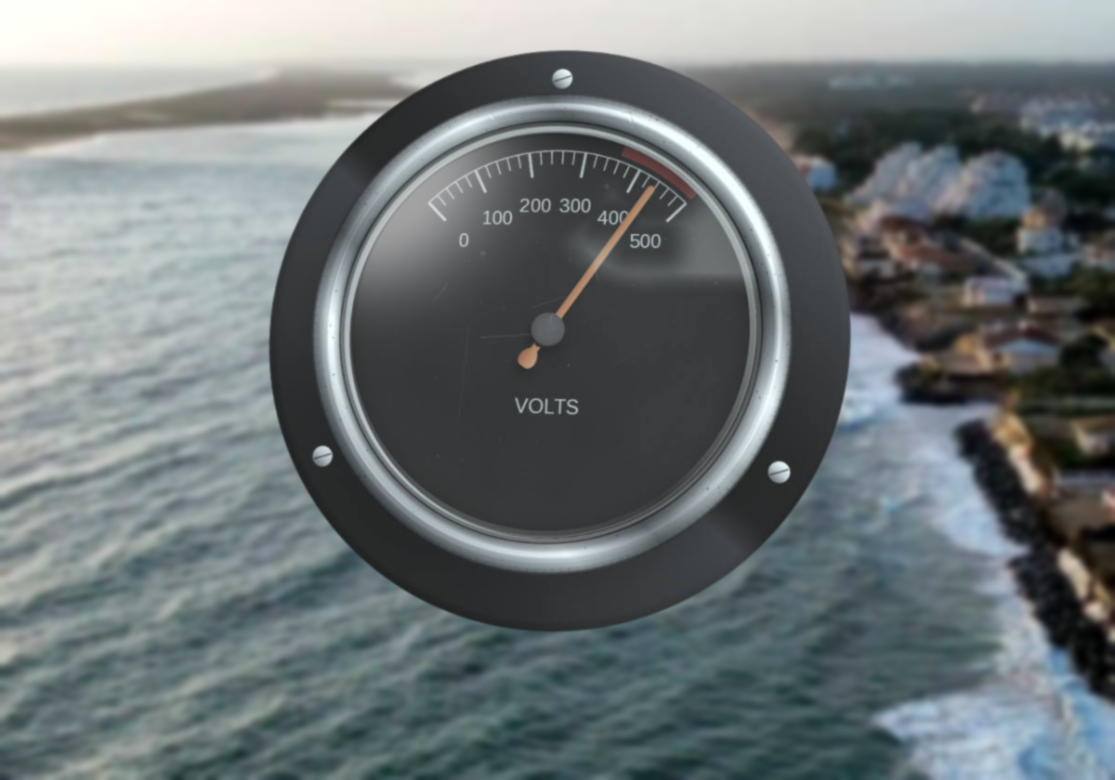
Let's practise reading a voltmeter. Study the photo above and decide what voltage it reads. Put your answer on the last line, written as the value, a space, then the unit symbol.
440 V
